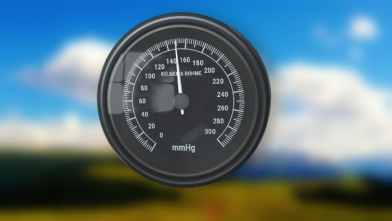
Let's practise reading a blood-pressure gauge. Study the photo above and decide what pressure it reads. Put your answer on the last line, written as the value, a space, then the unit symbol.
150 mmHg
